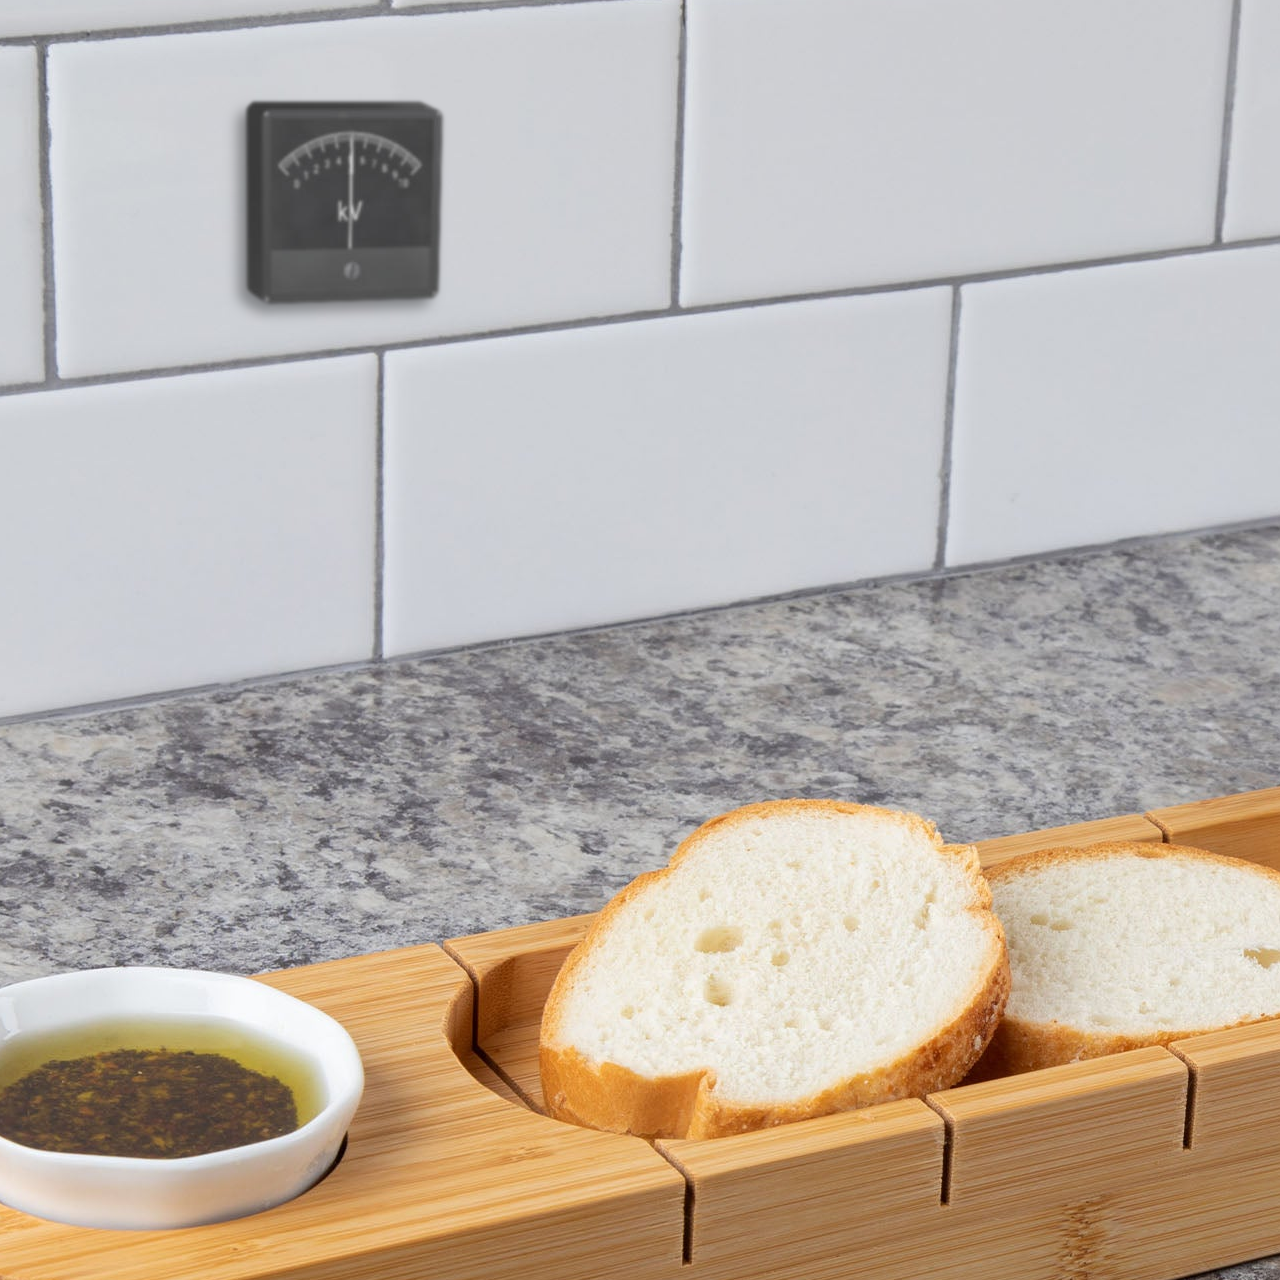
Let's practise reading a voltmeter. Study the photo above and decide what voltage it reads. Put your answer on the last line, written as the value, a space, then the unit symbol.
5 kV
